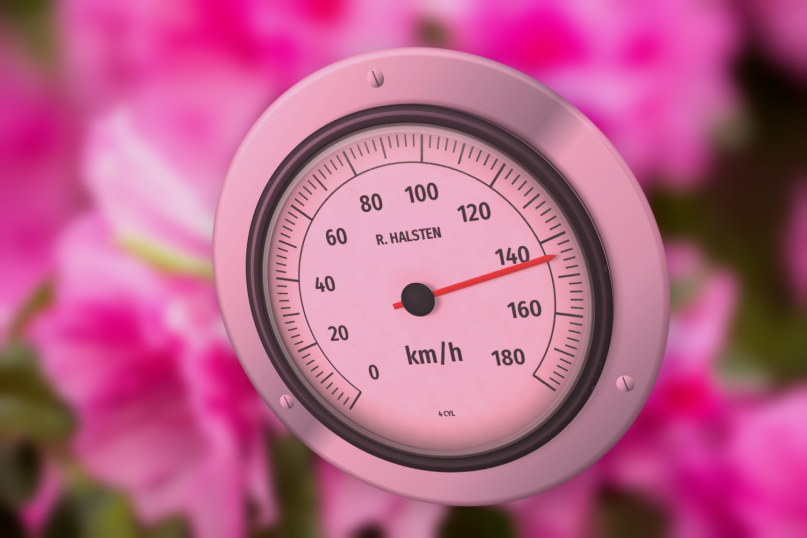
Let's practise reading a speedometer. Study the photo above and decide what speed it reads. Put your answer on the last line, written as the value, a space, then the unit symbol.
144 km/h
